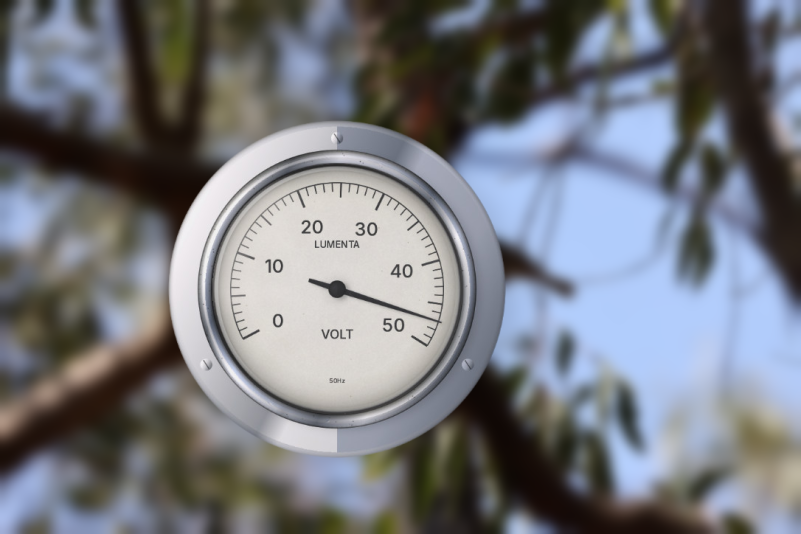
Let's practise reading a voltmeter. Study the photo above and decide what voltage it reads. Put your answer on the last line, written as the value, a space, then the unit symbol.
47 V
